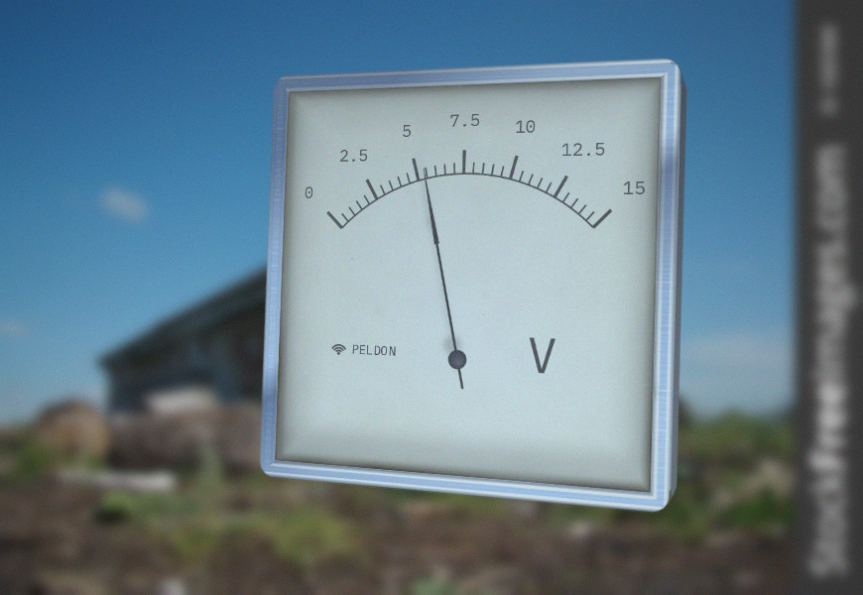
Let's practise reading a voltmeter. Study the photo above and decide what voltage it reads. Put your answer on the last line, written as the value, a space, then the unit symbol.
5.5 V
